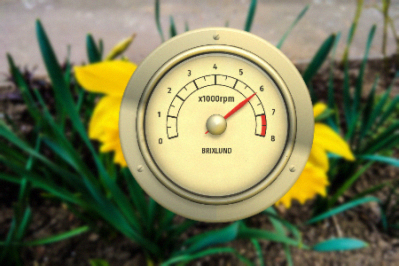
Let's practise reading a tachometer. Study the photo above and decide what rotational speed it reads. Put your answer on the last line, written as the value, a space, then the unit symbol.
6000 rpm
